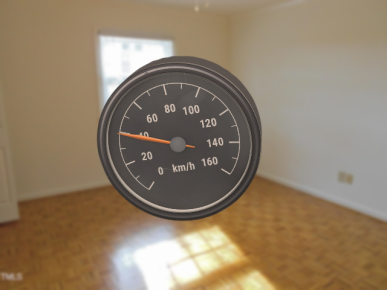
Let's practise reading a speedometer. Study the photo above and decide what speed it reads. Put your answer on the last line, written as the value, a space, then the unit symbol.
40 km/h
